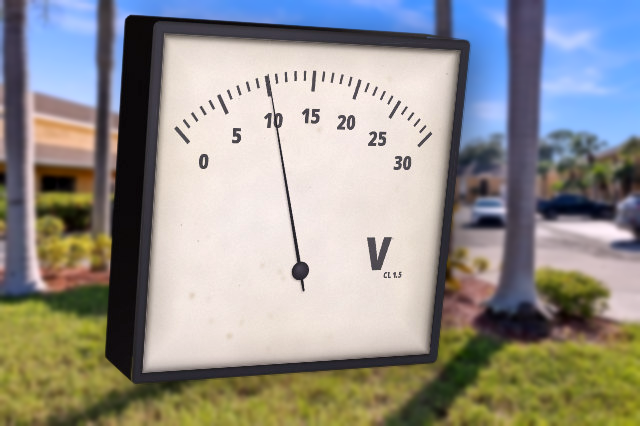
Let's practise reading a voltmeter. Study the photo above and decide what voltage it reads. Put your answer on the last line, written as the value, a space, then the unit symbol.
10 V
